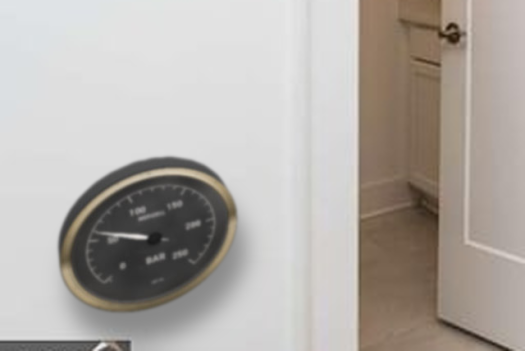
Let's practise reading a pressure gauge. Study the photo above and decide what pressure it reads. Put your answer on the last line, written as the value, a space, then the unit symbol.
60 bar
